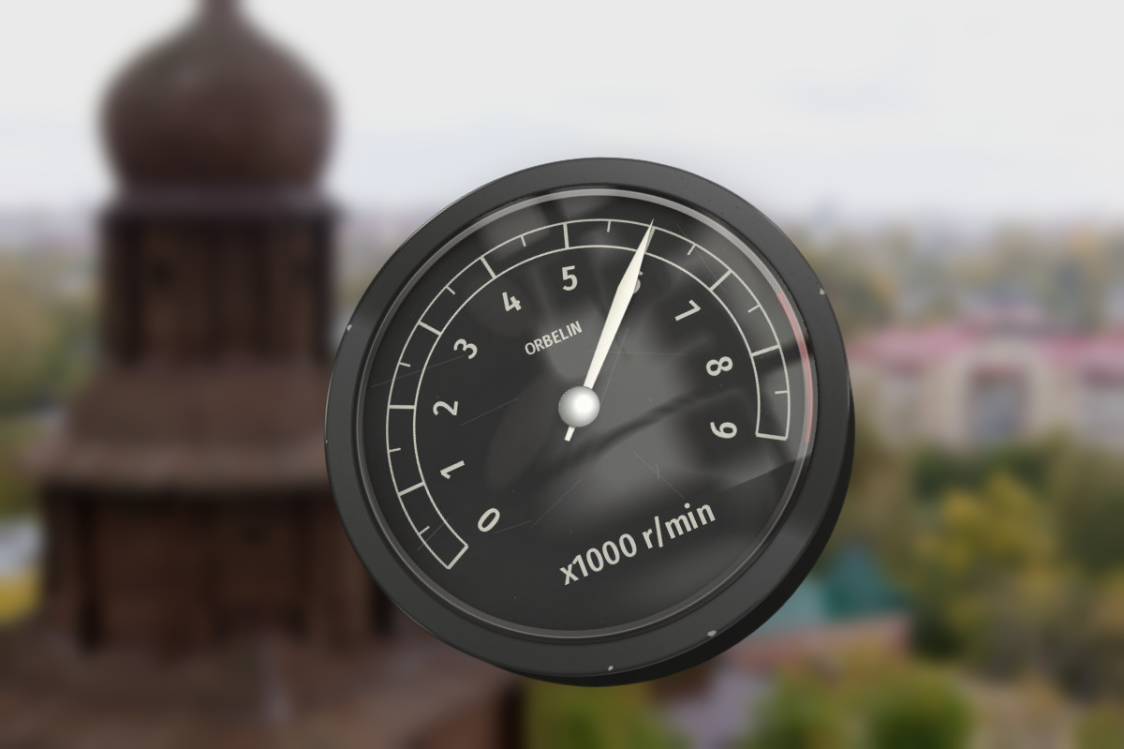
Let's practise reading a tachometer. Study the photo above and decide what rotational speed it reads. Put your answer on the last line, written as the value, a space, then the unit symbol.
6000 rpm
